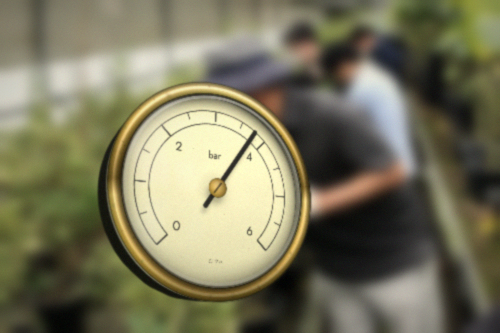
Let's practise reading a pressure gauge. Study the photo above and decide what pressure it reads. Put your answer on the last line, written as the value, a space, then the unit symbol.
3.75 bar
